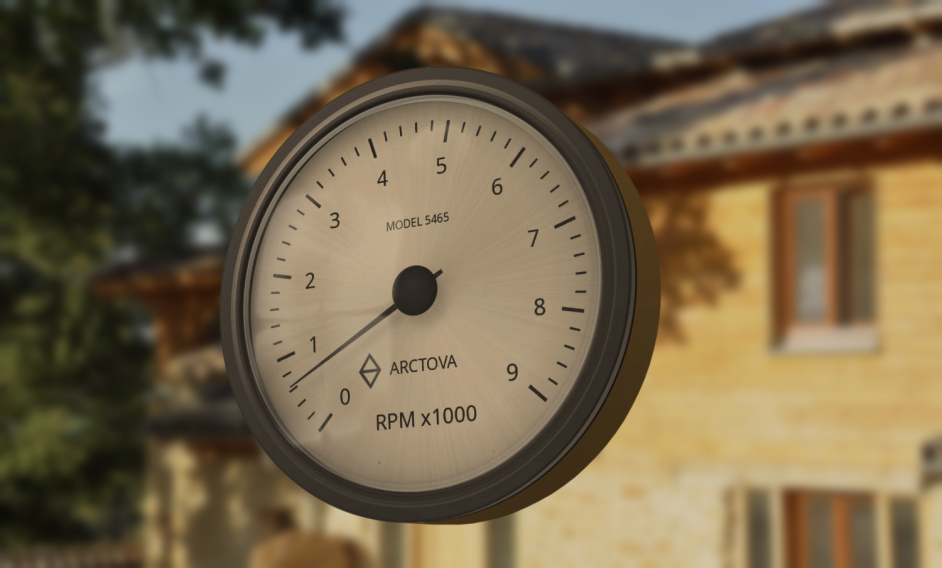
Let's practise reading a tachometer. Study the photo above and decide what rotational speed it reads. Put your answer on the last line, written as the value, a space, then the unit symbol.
600 rpm
